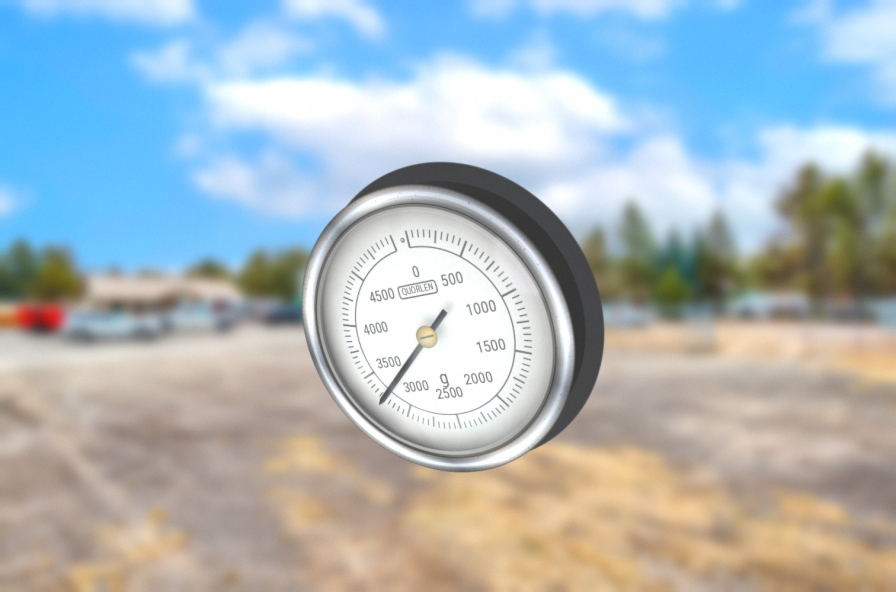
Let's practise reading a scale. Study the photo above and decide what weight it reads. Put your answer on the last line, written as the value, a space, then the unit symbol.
3250 g
